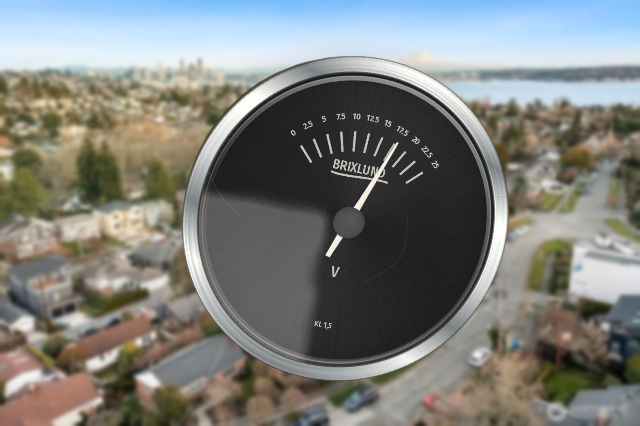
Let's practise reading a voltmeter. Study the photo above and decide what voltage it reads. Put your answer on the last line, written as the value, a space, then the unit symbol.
17.5 V
